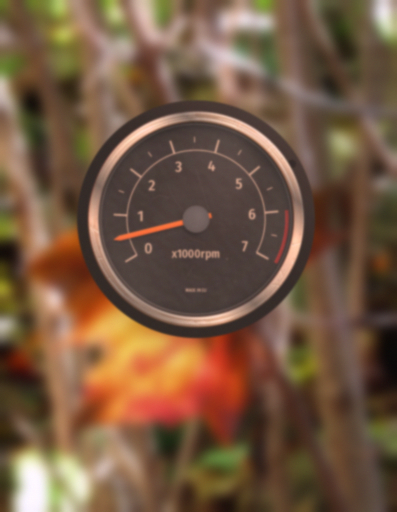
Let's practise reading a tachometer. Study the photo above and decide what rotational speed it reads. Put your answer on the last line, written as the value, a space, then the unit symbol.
500 rpm
